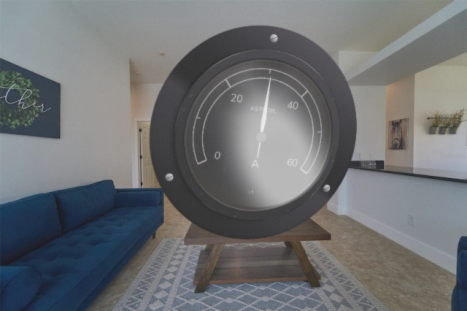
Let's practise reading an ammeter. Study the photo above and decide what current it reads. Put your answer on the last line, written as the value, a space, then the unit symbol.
30 A
